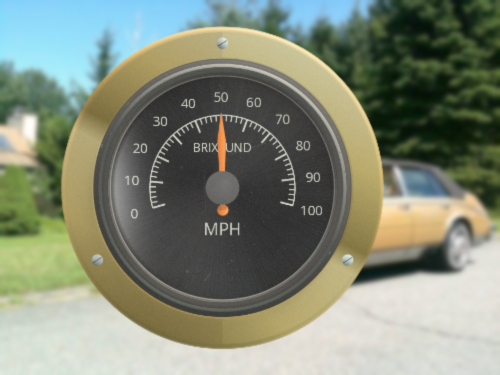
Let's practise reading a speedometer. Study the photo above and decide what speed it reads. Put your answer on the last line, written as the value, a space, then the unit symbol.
50 mph
